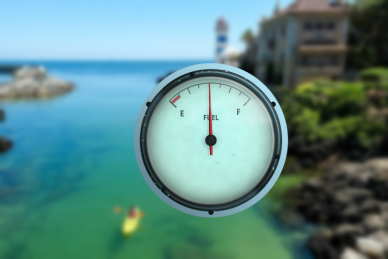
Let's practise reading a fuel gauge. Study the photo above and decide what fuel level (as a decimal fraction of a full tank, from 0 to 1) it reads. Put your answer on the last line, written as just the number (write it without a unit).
0.5
